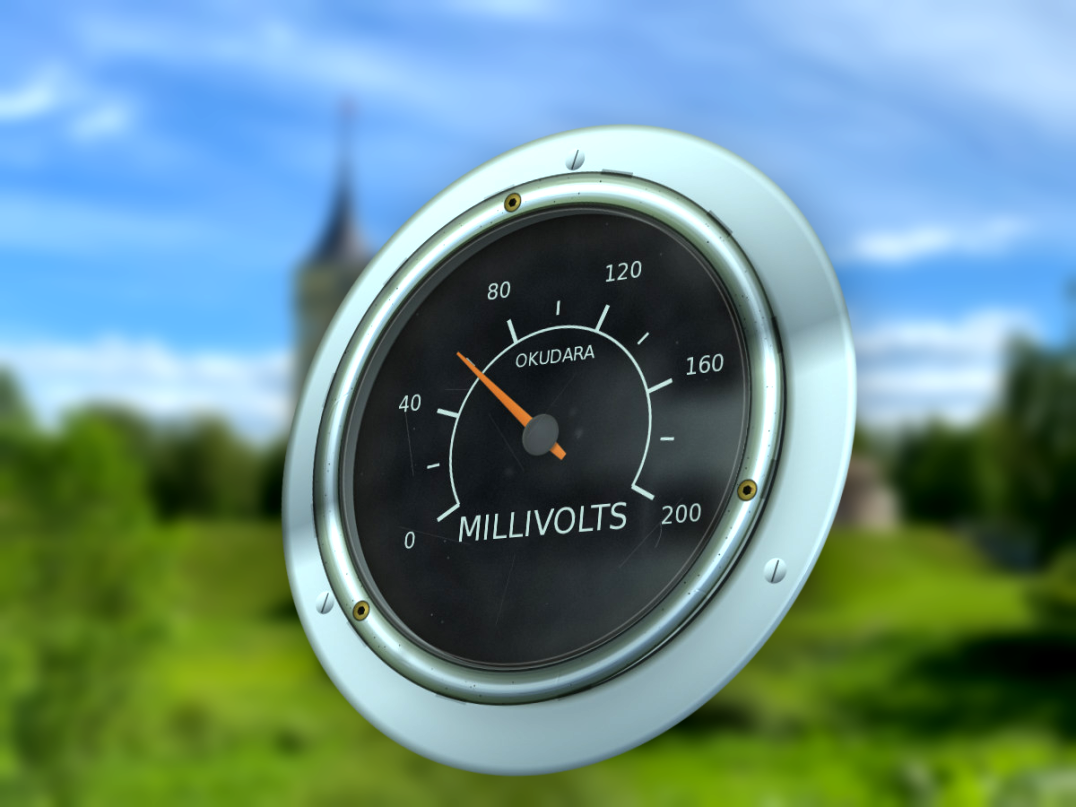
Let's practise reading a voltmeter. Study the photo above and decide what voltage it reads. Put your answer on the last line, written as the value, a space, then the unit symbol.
60 mV
